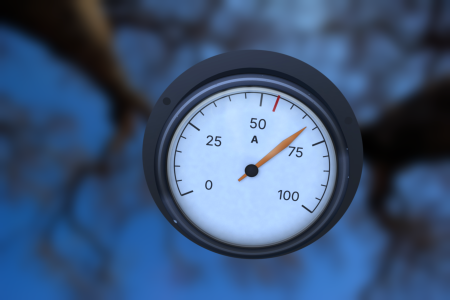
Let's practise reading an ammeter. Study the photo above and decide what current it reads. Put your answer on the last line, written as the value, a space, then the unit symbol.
67.5 A
